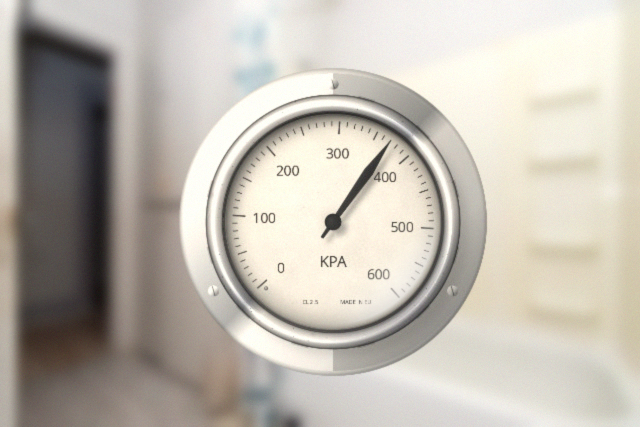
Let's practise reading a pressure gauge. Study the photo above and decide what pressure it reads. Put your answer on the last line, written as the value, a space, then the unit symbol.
370 kPa
